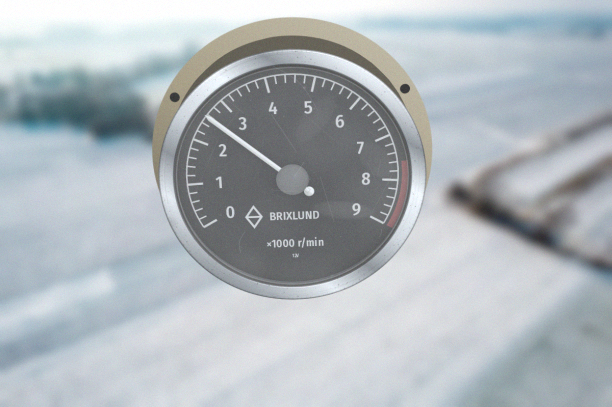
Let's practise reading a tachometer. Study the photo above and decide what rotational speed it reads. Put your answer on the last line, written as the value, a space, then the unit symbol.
2600 rpm
